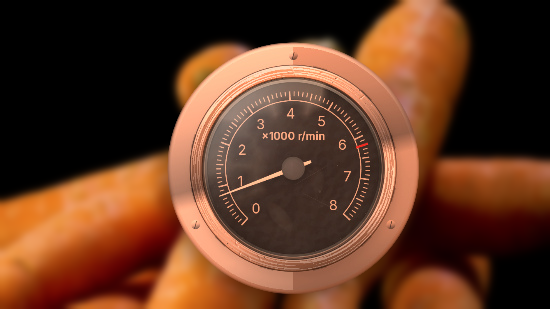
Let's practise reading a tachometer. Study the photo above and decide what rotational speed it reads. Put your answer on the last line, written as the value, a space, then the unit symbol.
800 rpm
